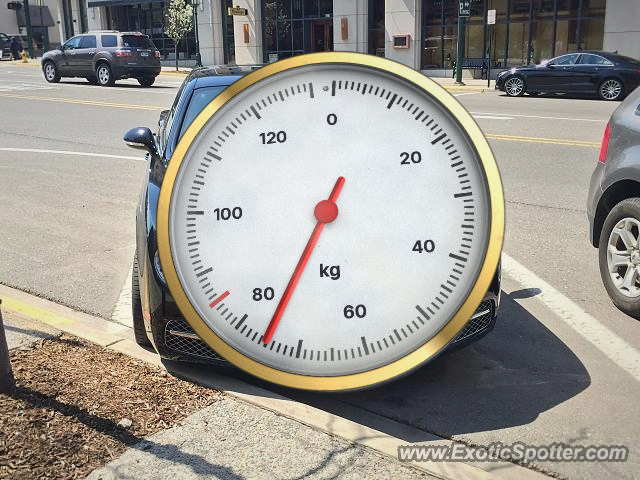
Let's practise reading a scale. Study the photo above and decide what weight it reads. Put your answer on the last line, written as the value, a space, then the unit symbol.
75 kg
